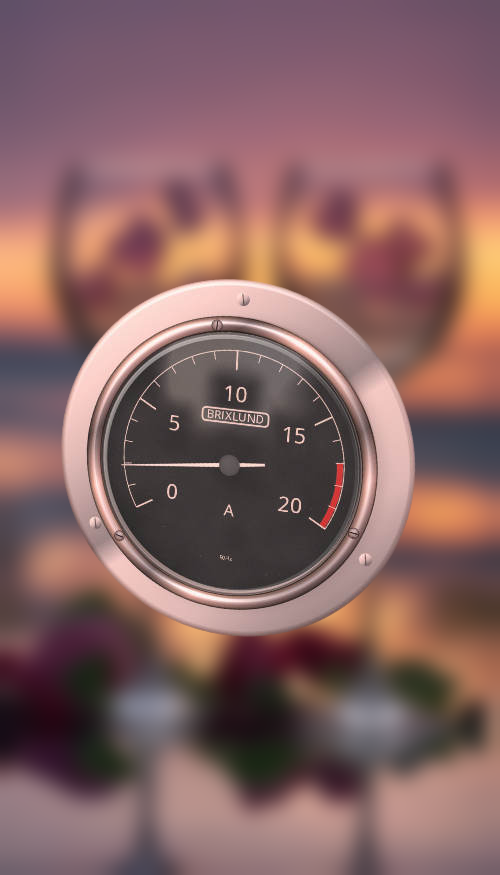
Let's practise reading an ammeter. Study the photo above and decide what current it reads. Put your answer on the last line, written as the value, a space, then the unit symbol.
2 A
